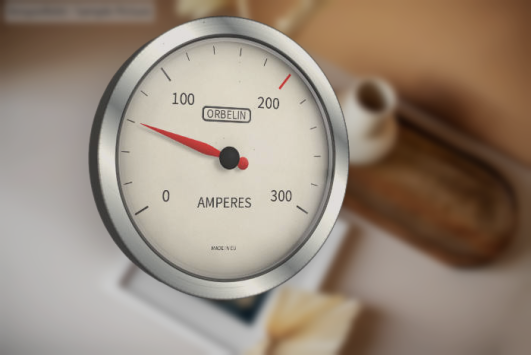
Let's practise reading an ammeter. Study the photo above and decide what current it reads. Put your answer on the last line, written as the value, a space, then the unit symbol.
60 A
